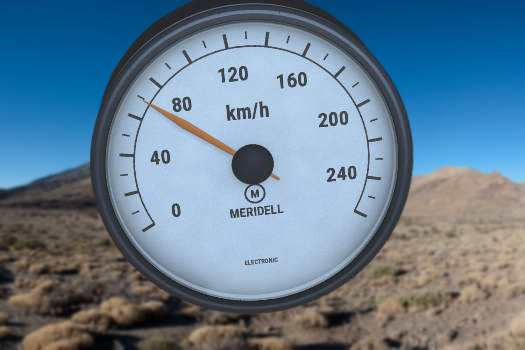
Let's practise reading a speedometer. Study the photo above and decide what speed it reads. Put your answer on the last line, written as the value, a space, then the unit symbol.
70 km/h
